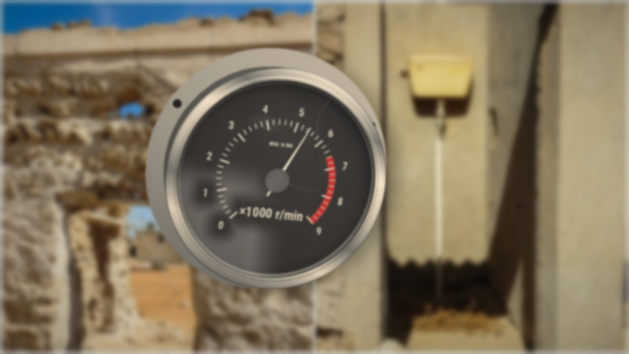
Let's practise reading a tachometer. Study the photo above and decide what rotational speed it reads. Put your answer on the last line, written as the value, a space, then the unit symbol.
5400 rpm
